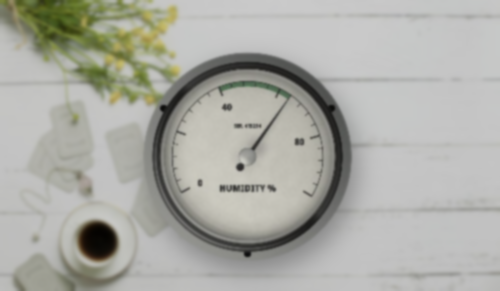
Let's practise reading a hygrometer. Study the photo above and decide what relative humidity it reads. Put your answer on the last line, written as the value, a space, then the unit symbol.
64 %
